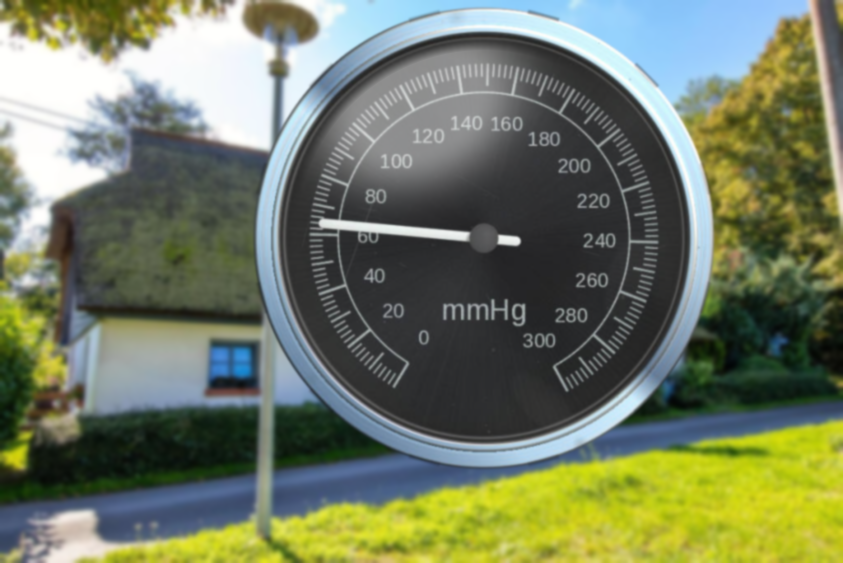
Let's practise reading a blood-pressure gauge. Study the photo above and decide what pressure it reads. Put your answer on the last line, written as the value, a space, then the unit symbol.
64 mmHg
